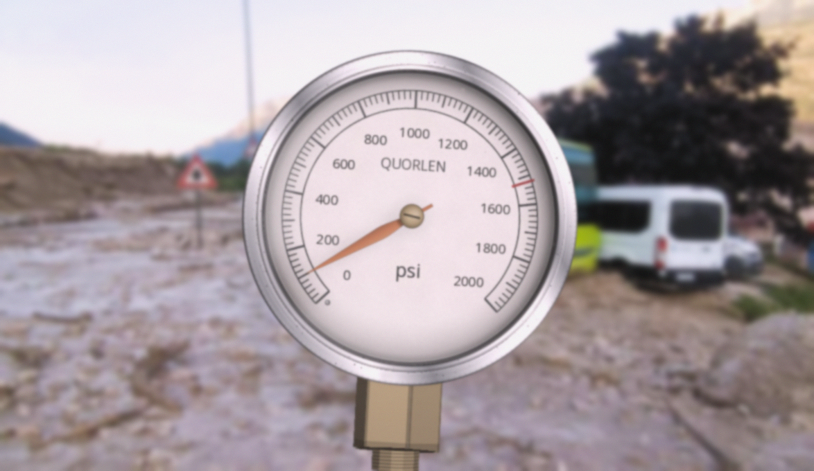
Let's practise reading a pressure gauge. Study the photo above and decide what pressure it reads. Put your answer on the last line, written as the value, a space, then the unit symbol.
100 psi
